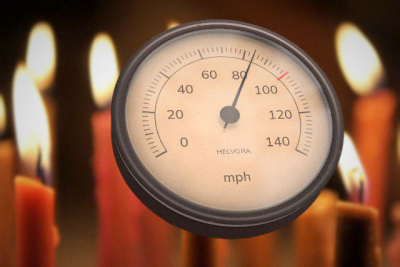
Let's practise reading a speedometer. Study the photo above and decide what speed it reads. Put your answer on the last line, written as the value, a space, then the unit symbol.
84 mph
